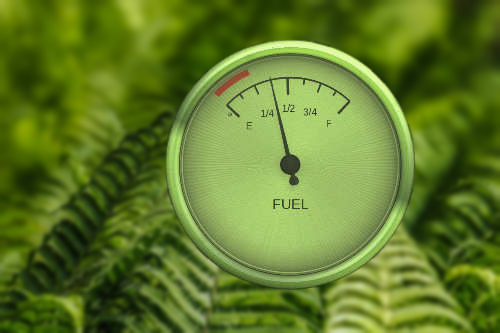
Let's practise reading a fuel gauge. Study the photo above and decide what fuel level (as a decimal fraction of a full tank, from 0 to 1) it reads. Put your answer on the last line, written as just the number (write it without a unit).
0.375
